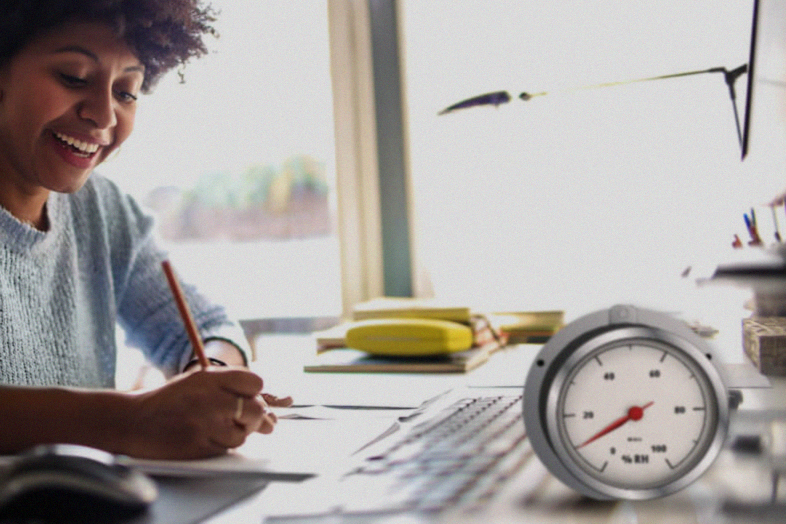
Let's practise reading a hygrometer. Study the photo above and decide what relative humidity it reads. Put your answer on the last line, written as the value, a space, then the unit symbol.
10 %
